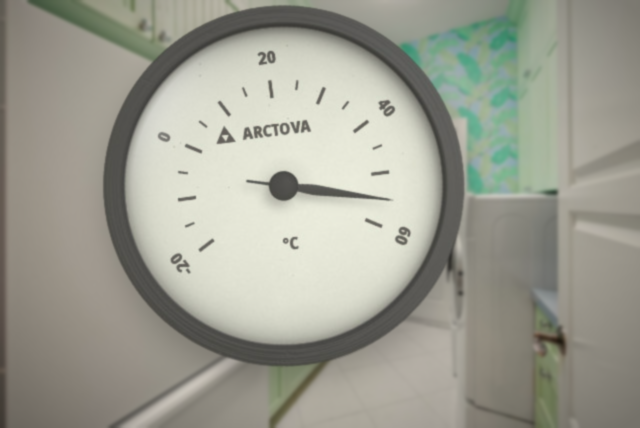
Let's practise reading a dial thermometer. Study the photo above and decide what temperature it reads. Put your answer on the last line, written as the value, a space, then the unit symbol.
55 °C
